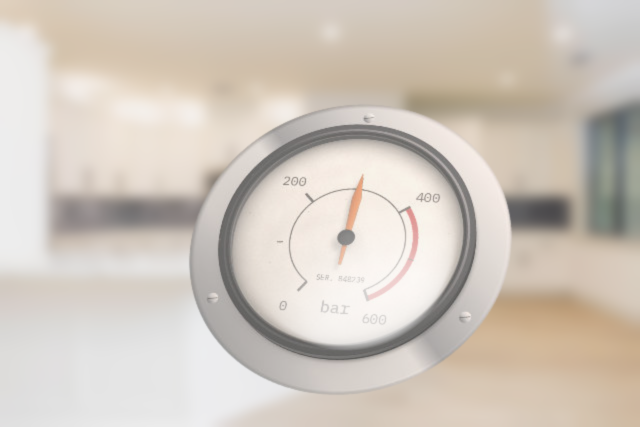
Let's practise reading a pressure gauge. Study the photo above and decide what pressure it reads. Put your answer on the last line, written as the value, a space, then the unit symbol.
300 bar
